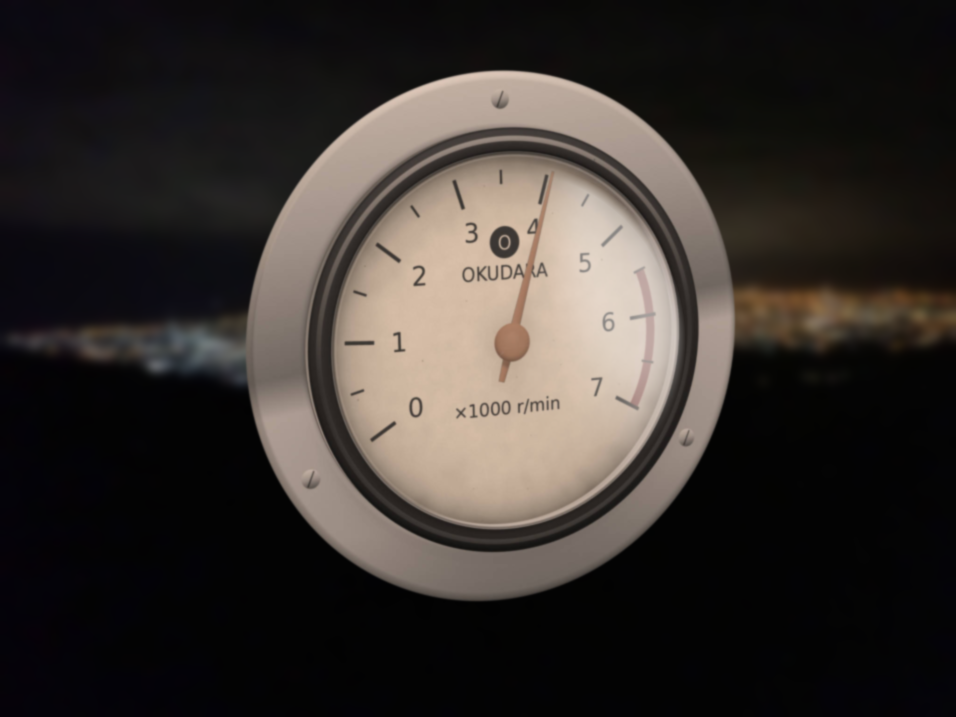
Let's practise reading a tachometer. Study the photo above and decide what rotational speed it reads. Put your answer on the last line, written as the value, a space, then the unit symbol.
4000 rpm
